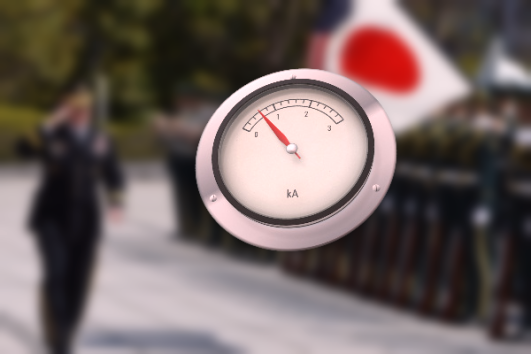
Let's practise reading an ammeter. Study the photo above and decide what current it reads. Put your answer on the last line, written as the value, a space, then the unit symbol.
0.6 kA
